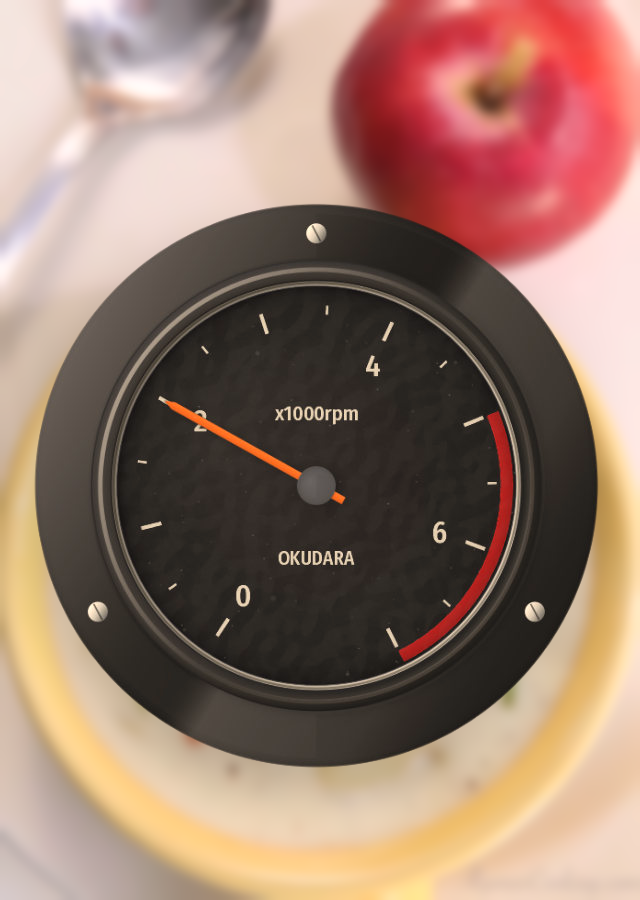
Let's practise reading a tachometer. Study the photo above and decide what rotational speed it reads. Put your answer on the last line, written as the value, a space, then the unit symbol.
2000 rpm
